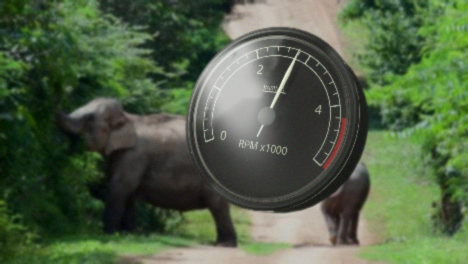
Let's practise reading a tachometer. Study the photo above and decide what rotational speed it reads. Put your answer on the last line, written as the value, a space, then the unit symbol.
2800 rpm
